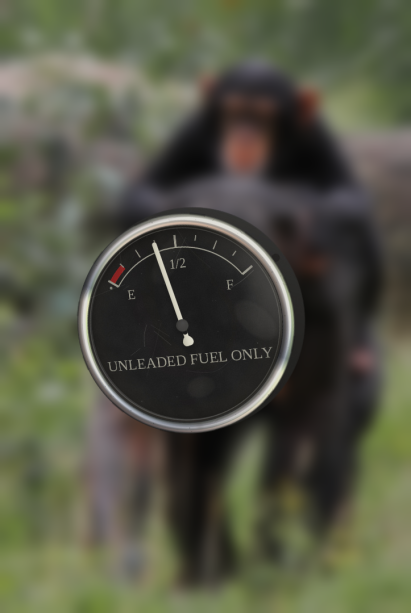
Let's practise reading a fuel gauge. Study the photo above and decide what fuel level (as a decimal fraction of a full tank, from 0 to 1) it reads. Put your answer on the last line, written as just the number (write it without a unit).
0.375
